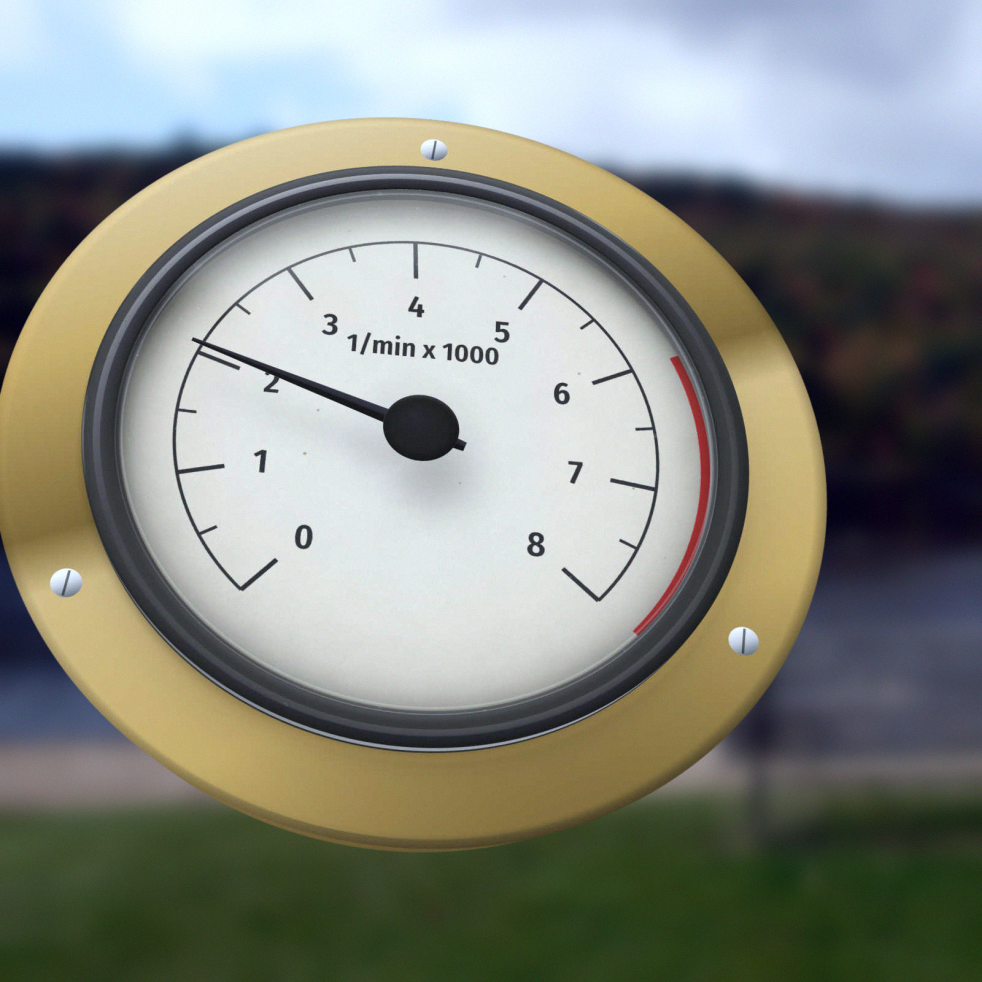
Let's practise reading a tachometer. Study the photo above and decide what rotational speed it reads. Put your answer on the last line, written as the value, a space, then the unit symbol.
2000 rpm
